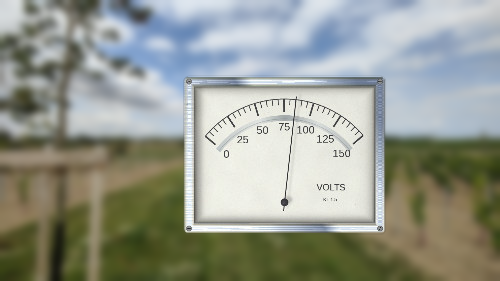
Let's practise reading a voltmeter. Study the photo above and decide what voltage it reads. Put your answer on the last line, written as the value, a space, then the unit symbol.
85 V
